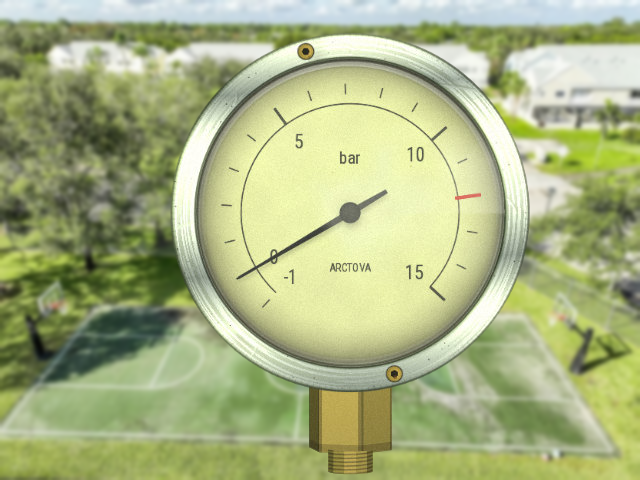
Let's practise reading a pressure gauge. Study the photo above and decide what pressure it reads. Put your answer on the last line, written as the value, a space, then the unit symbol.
0 bar
